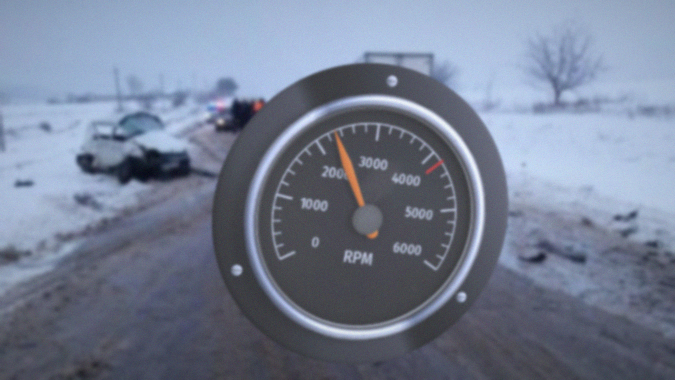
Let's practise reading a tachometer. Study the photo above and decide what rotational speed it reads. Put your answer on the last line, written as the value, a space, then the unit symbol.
2300 rpm
